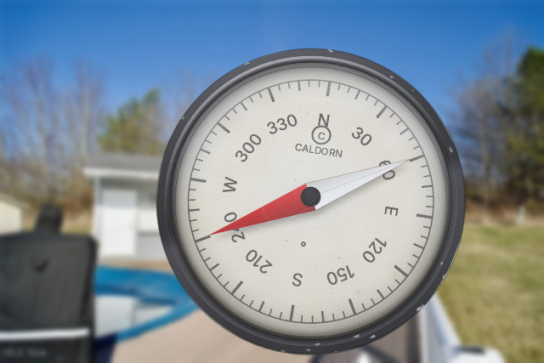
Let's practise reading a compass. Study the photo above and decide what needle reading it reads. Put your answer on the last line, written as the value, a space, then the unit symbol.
240 °
